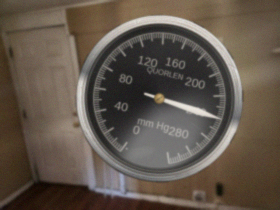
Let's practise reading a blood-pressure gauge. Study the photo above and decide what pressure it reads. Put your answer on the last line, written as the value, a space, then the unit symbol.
240 mmHg
